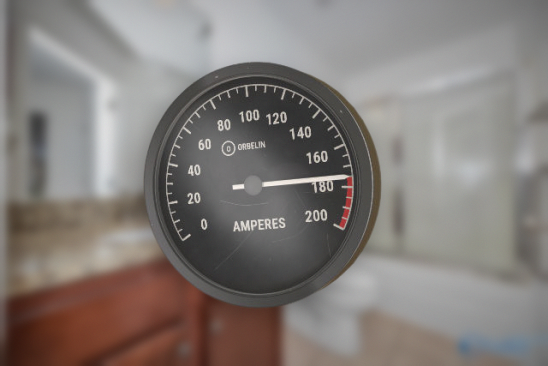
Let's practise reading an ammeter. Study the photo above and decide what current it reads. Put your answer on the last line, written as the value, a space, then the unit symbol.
175 A
